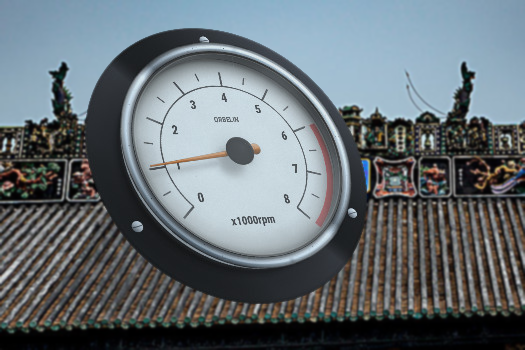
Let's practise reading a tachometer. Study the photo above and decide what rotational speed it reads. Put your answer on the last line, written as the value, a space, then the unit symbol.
1000 rpm
